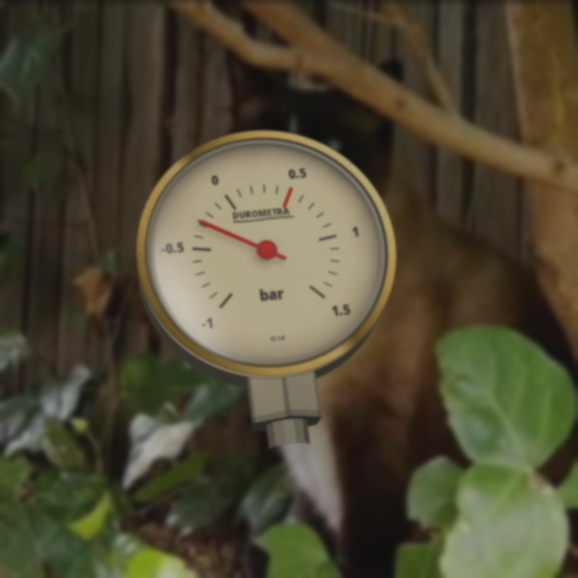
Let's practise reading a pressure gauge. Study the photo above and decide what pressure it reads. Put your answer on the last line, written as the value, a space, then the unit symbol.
-0.3 bar
